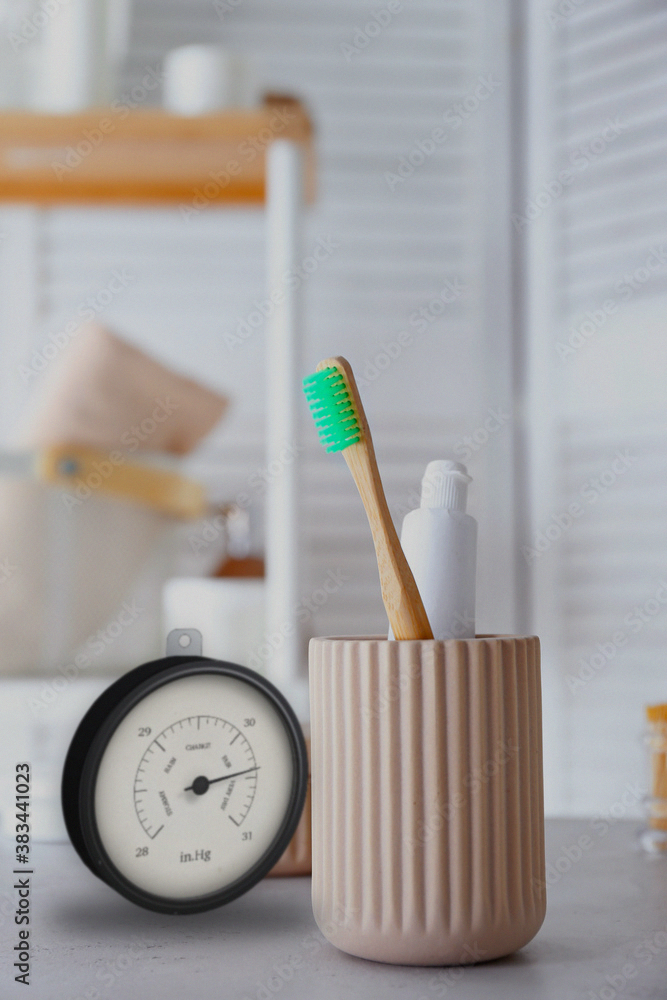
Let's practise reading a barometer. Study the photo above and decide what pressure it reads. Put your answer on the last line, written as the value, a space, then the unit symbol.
30.4 inHg
